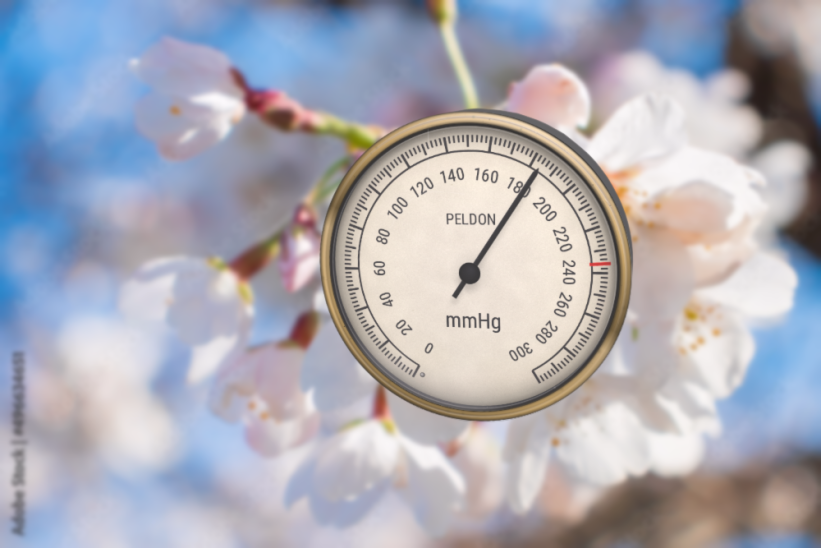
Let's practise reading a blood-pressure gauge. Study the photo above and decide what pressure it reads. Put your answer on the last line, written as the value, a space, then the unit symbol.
184 mmHg
